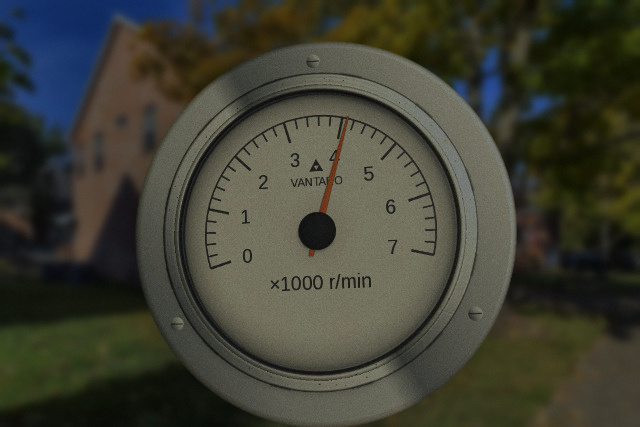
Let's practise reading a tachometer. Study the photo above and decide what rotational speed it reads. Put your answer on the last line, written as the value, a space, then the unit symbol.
4100 rpm
